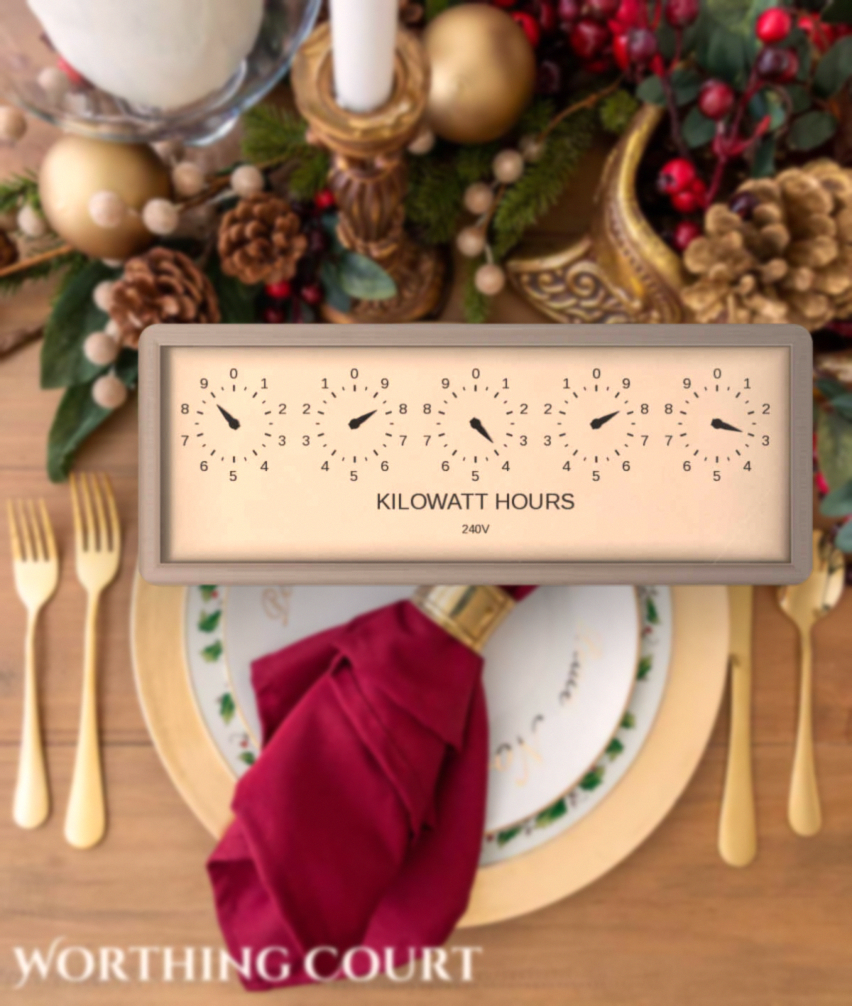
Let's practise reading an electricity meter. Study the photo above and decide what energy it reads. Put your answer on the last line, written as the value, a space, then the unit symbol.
88383 kWh
